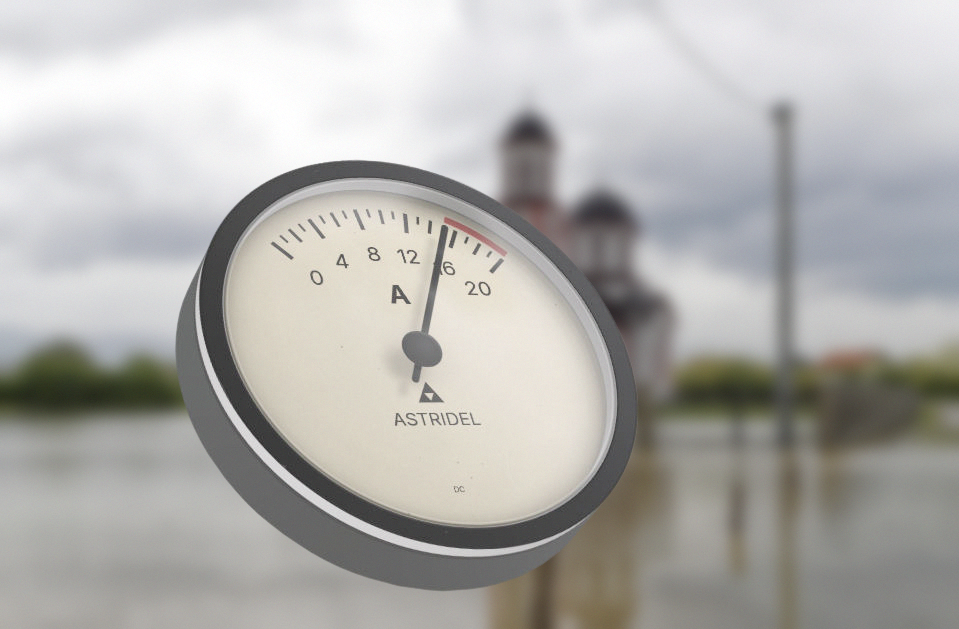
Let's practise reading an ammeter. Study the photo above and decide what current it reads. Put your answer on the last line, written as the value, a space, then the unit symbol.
15 A
